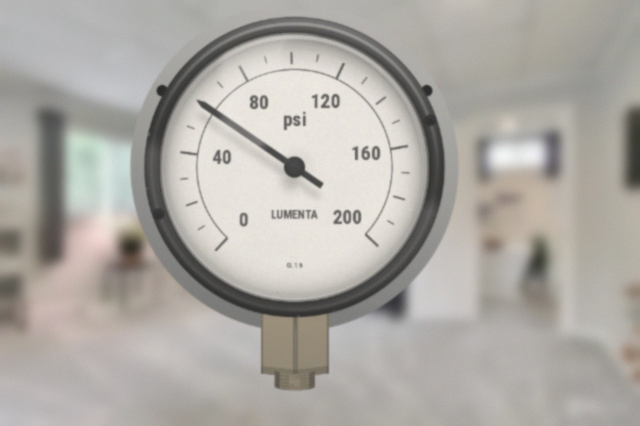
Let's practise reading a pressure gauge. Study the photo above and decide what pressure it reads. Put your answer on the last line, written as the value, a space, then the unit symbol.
60 psi
